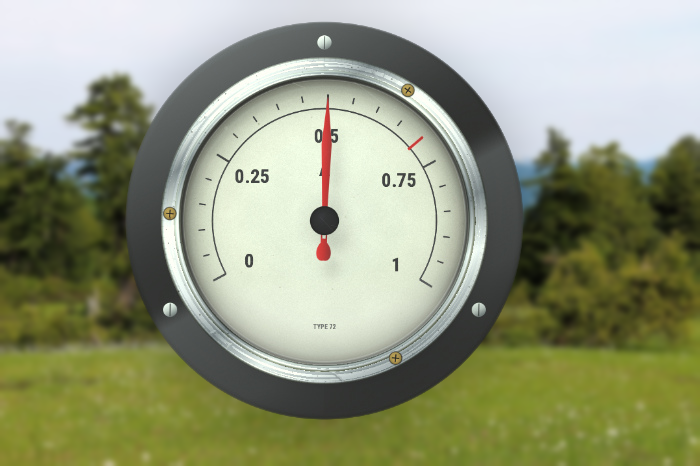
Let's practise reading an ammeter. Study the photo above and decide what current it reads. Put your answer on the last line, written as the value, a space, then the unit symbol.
0.5 A
